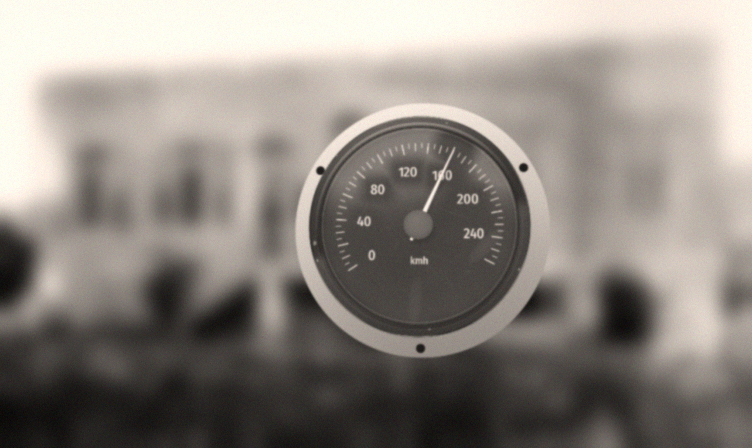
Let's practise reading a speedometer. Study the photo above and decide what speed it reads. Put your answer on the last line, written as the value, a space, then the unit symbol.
160 km/h
